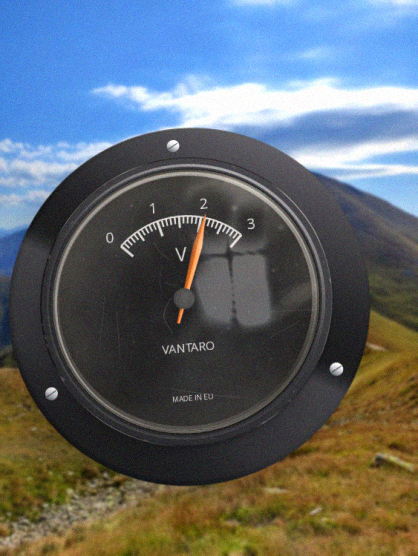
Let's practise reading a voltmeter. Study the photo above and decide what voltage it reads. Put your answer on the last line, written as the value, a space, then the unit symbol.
2.1 V
